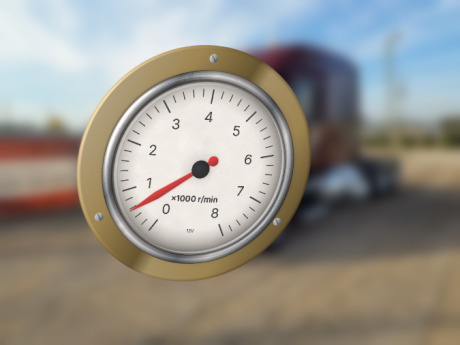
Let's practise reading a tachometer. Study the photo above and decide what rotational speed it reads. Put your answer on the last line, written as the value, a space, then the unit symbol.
600 rpm
